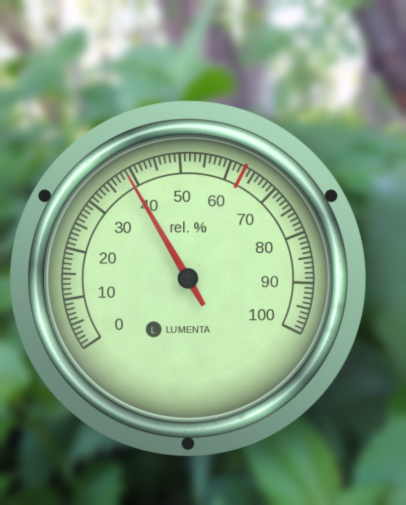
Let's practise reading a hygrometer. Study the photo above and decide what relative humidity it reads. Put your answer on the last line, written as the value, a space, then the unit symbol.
39 %
